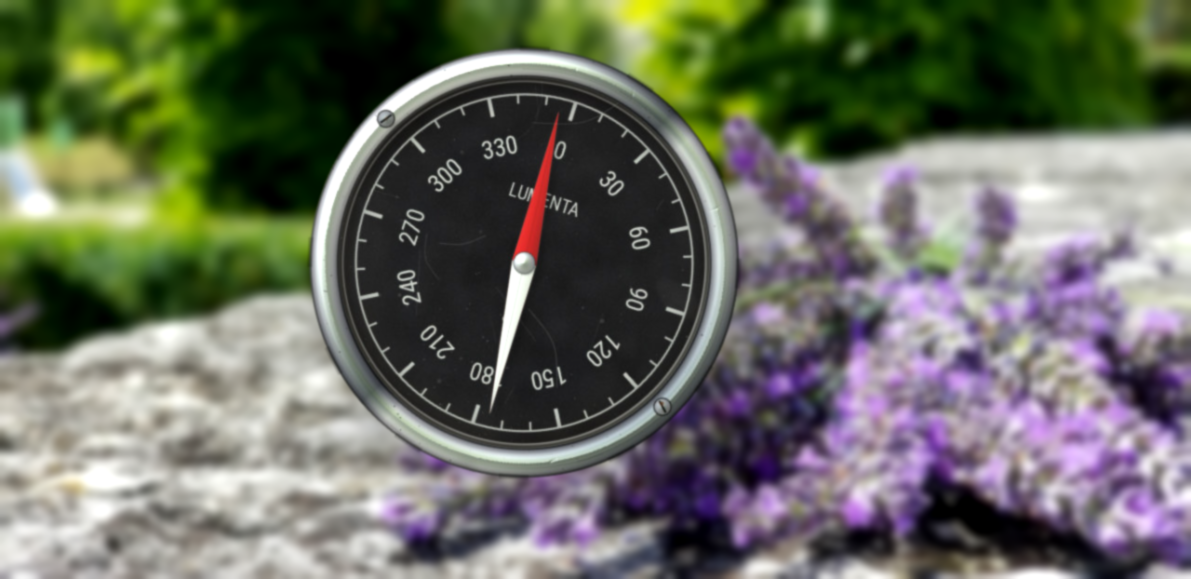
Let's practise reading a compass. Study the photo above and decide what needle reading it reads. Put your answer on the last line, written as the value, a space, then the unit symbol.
355 °
